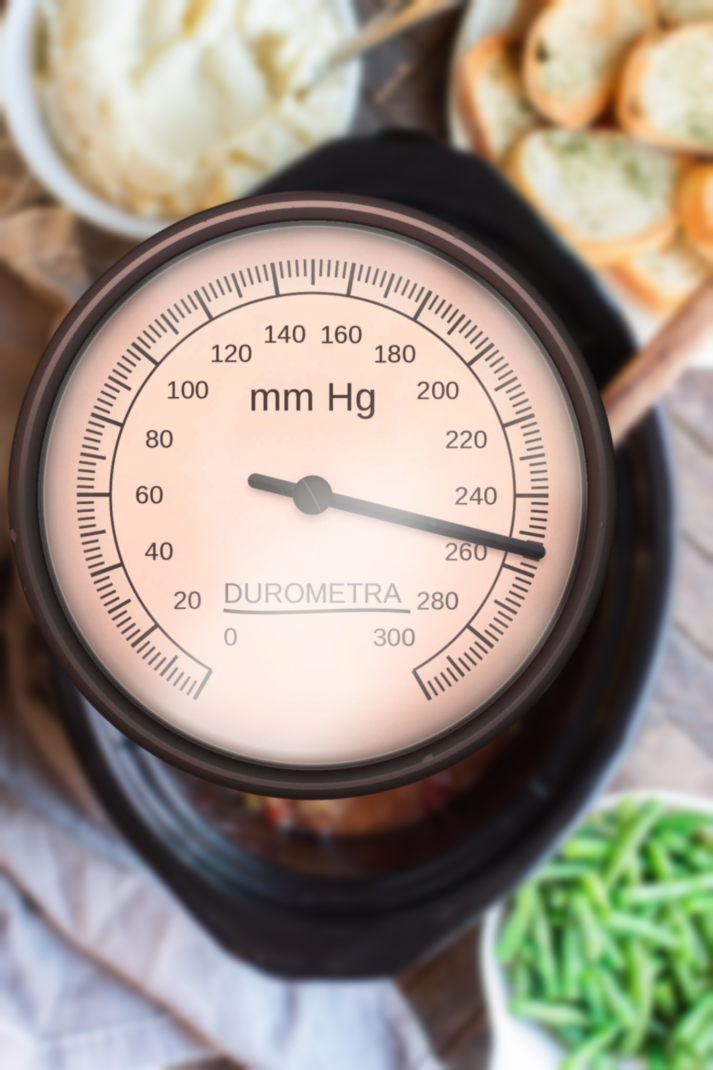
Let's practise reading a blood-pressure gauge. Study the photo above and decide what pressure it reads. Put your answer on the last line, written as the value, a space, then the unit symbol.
254 mmHg
